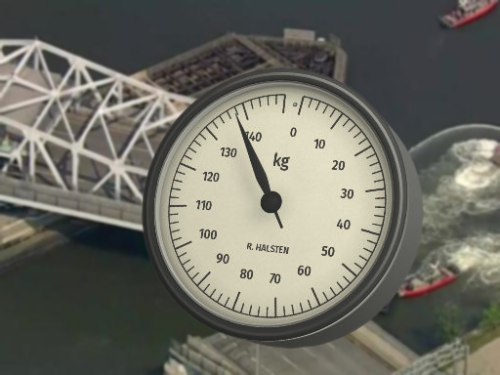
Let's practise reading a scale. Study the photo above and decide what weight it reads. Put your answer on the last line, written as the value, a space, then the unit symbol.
138 kg
